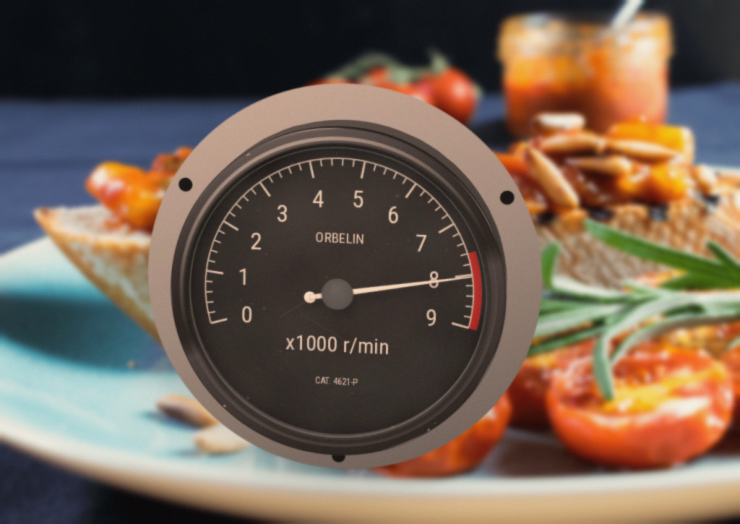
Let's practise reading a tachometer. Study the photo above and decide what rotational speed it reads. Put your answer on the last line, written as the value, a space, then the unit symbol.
8000 rpm
